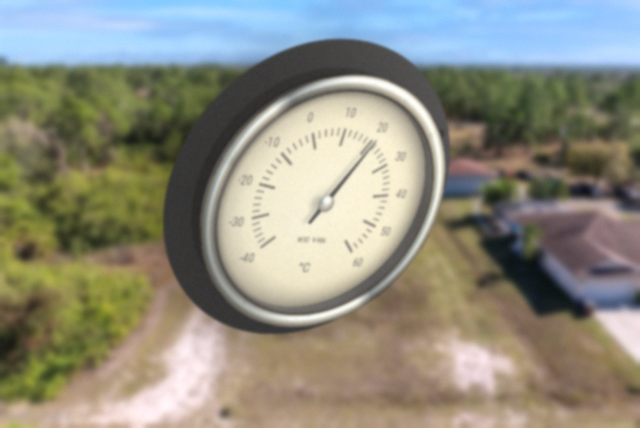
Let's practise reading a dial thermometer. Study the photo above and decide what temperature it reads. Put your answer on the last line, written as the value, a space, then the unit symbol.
20 °C
